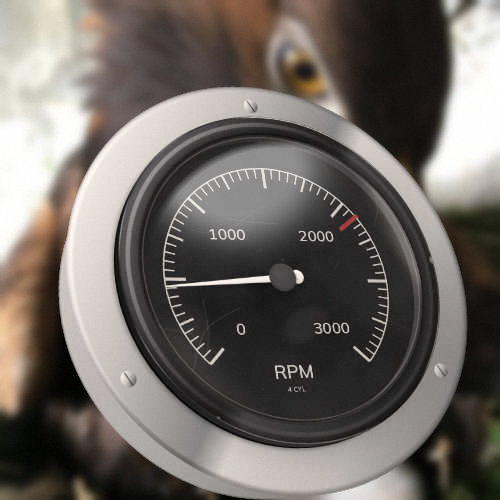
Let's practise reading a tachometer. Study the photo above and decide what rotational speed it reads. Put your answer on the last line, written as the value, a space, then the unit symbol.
450 rpm
